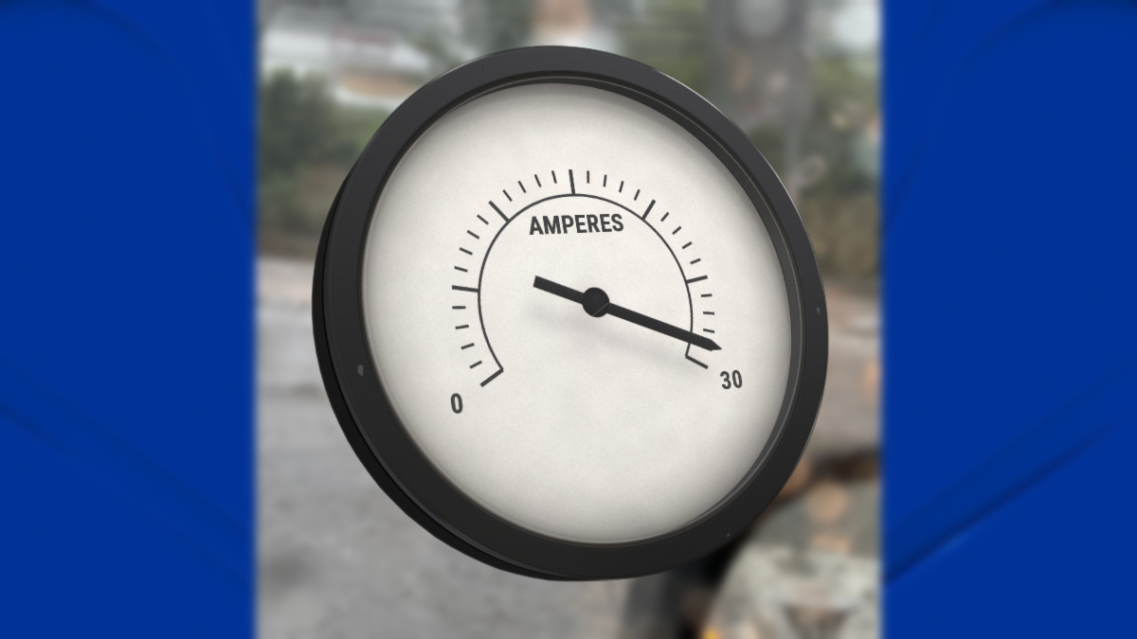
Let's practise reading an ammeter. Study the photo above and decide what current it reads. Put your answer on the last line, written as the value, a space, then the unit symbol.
29 A
